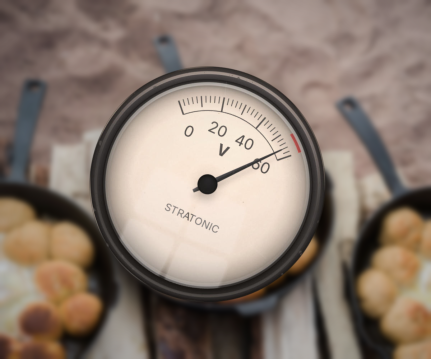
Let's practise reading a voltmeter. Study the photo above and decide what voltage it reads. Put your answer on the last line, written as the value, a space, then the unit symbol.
56 V
